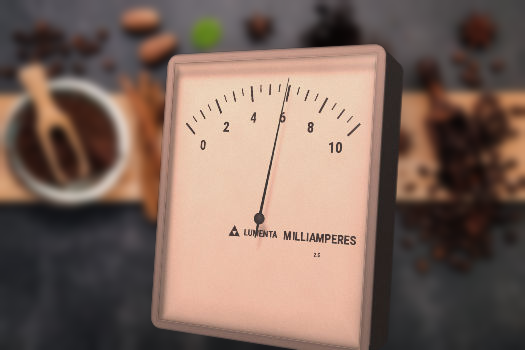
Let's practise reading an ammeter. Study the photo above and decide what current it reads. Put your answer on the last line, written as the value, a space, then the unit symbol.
6 mA
